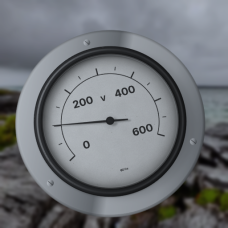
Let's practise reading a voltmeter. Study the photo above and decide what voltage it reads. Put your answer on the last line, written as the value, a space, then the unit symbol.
100 V
